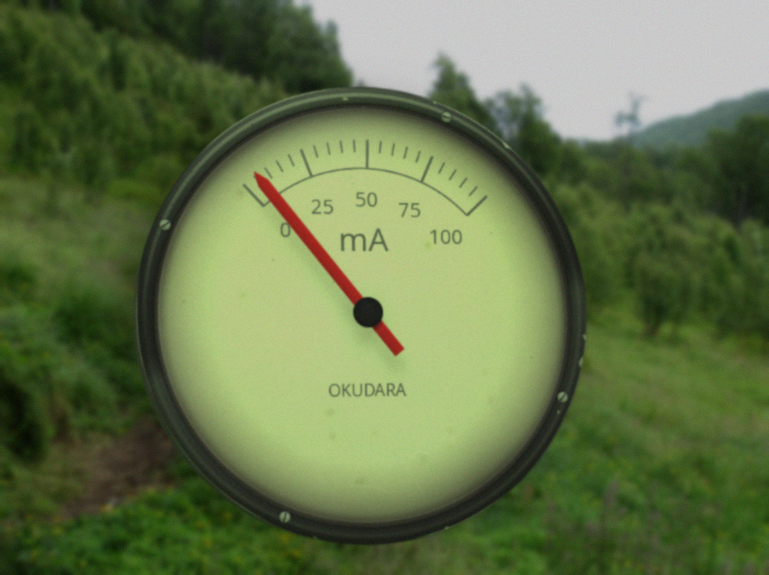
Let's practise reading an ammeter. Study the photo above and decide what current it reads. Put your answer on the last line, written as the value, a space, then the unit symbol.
5 mA
